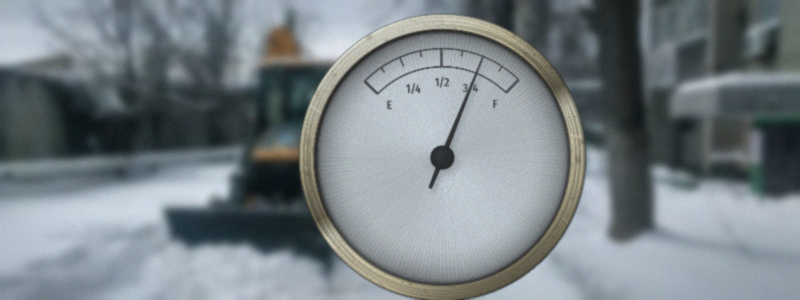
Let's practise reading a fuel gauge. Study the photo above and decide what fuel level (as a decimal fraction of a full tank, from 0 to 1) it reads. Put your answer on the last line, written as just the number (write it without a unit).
0.75
